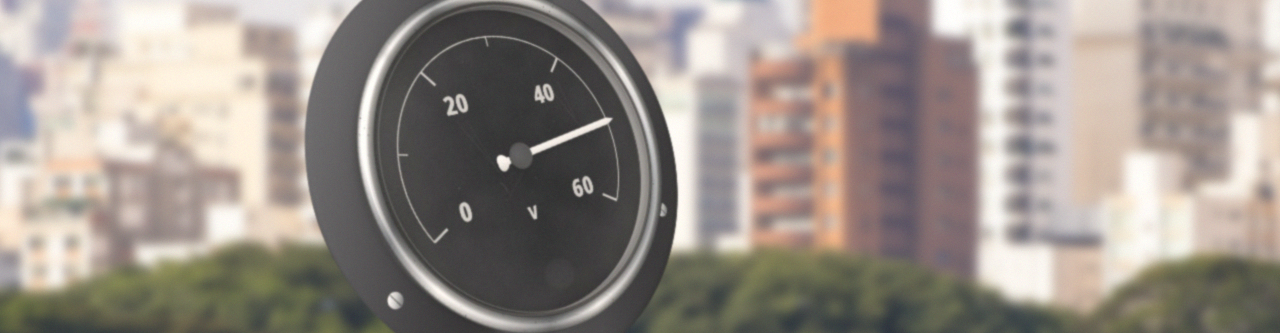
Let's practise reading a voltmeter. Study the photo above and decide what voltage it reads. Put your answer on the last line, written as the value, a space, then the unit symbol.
50 V
